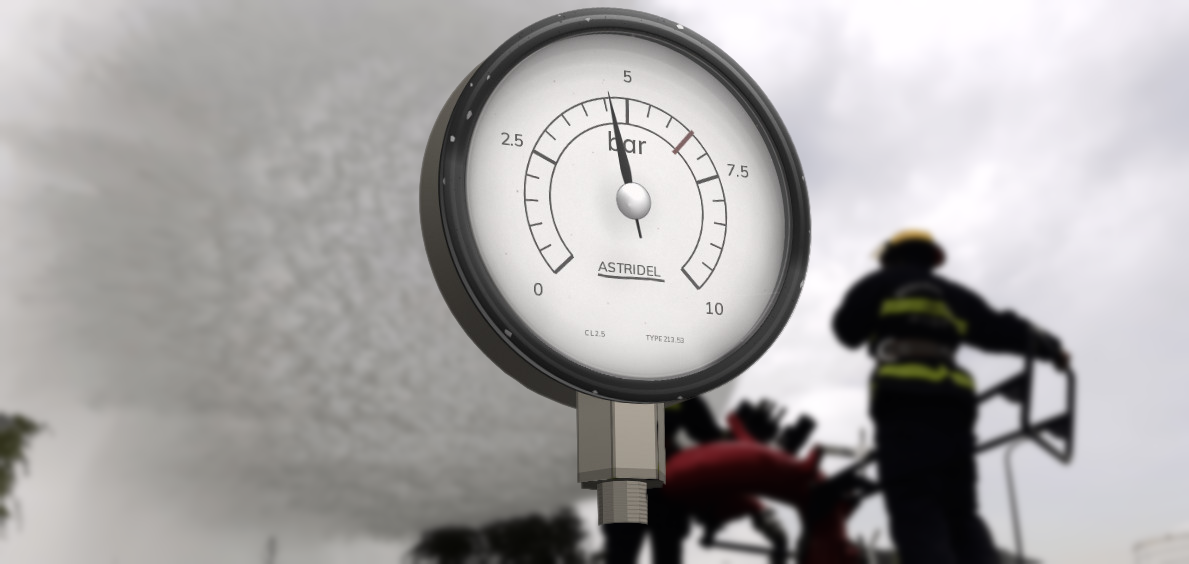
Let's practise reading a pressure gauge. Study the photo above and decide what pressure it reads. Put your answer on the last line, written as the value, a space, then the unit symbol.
4.5 bar
